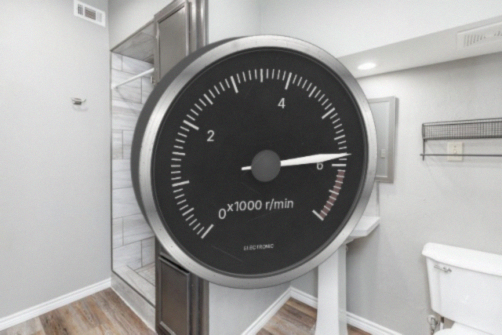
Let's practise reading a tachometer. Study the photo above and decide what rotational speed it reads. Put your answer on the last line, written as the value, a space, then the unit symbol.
5800 rpm
